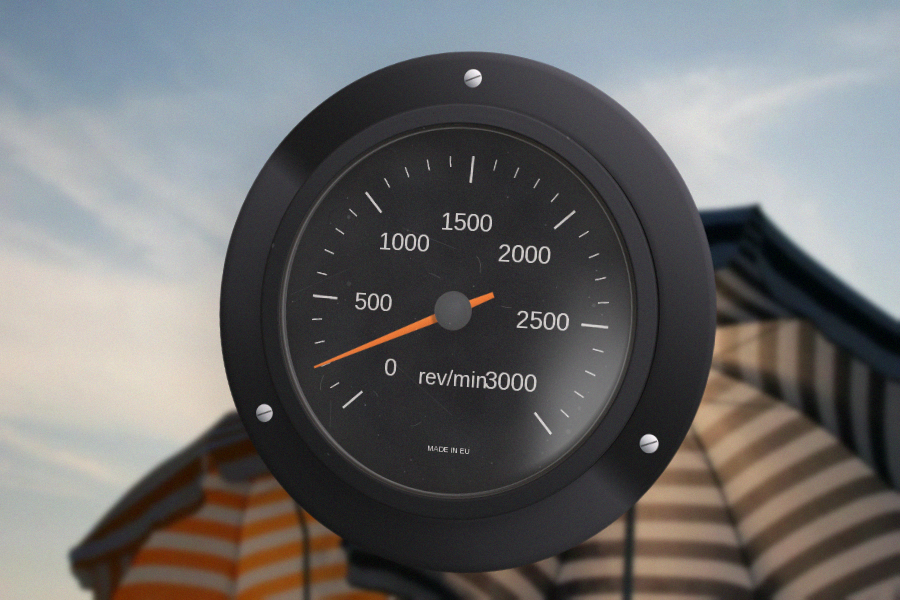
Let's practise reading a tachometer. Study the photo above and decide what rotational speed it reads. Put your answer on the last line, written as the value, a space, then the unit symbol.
200 rpm
